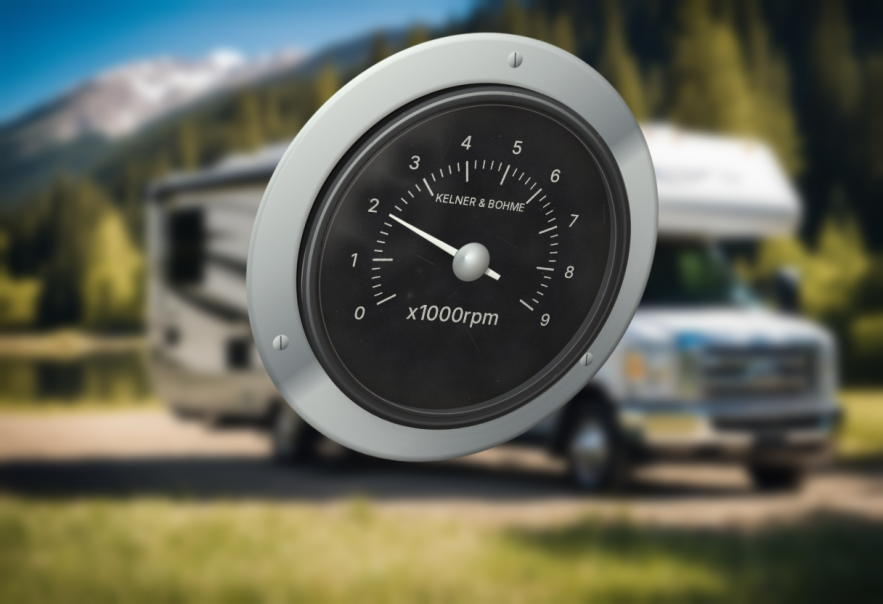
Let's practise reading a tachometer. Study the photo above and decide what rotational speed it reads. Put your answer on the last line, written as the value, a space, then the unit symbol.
2000 rpm
